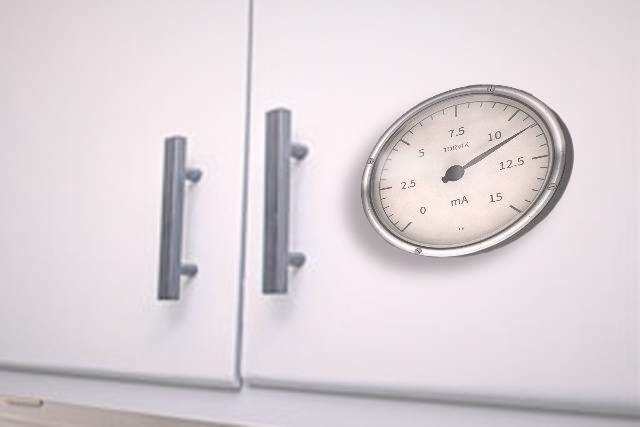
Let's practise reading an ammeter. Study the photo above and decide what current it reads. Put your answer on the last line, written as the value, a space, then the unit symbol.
11 mA
